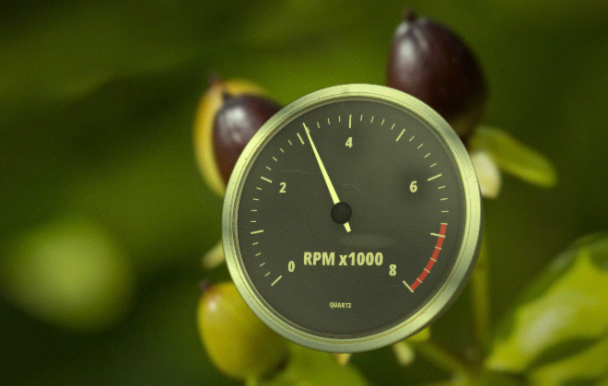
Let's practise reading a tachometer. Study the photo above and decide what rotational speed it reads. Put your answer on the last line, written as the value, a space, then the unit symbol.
3200 rpm
